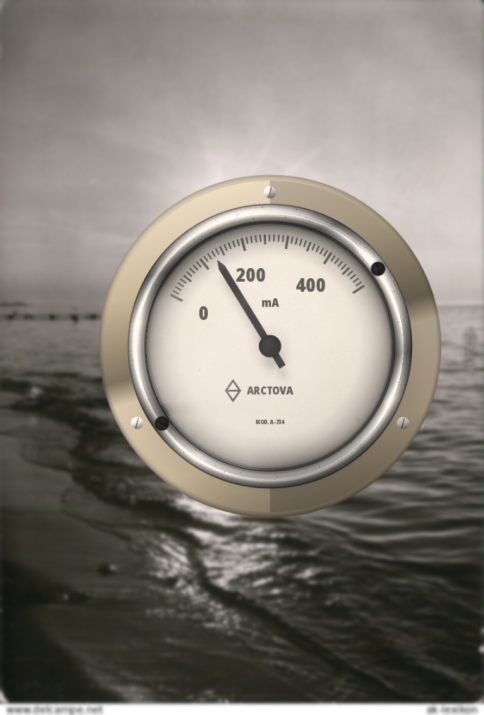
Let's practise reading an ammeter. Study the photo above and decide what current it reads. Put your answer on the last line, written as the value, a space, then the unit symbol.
130 mA
